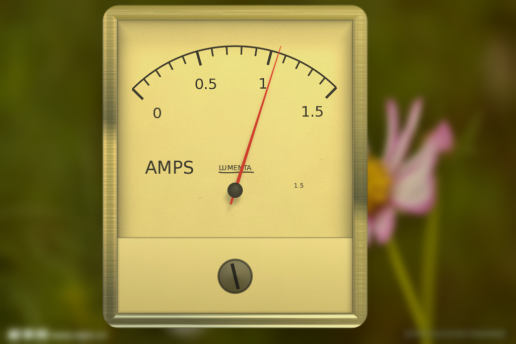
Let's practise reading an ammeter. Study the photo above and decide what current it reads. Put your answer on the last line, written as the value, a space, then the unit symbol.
1.05 A
